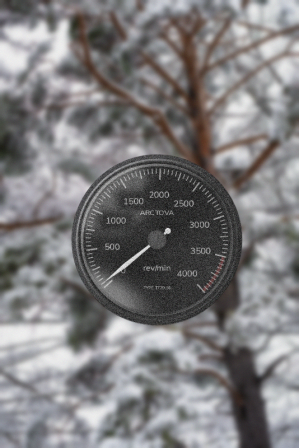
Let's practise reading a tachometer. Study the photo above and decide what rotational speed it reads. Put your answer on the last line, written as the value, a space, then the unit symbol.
50 rpm
